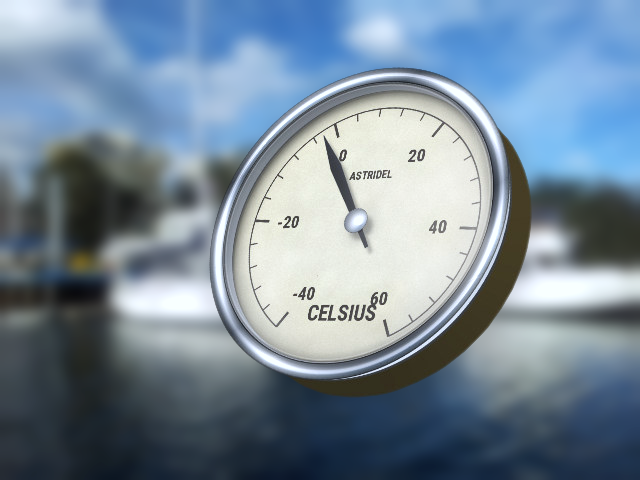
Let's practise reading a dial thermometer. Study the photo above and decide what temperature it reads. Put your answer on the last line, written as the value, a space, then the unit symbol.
-2 °C
